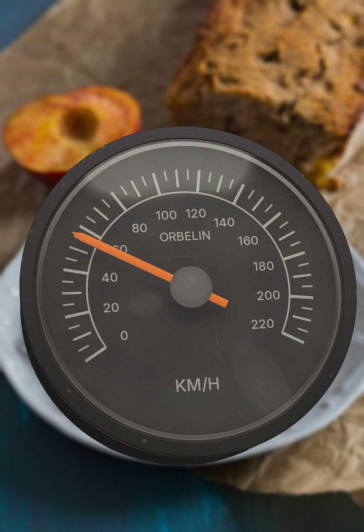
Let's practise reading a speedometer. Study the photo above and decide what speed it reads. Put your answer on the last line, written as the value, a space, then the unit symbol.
55 km/h
